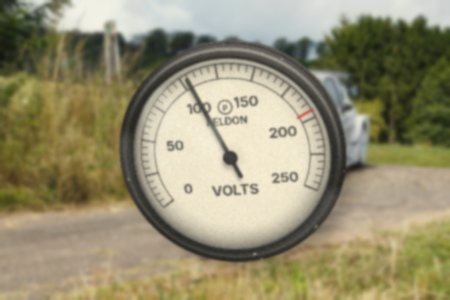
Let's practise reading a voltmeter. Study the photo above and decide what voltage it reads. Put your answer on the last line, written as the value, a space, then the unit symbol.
105 V
